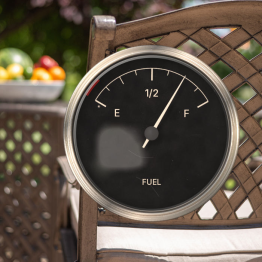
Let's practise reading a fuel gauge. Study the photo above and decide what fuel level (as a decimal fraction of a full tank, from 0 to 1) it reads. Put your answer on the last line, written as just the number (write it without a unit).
0.75
